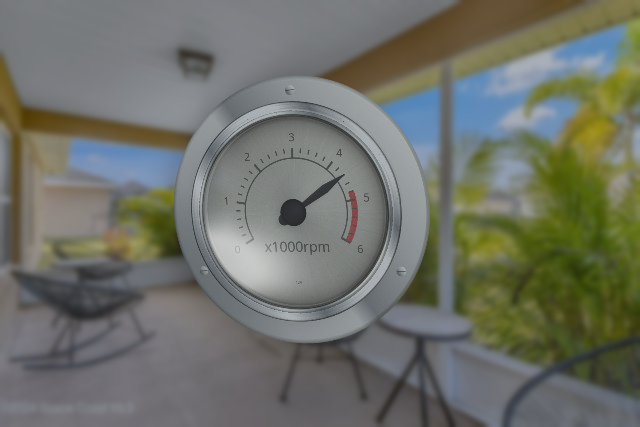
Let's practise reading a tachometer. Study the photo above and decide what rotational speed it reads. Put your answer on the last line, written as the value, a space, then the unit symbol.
4400 rpm
